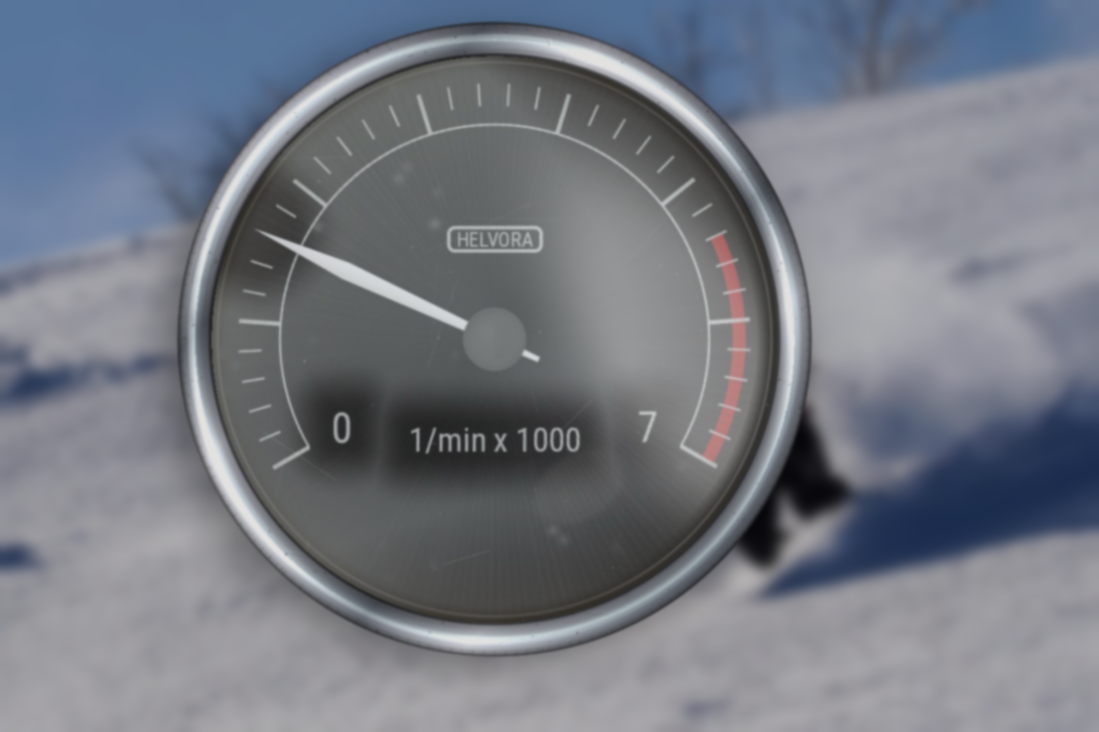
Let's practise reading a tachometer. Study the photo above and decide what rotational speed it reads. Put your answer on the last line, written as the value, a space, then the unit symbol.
1600 rpm
